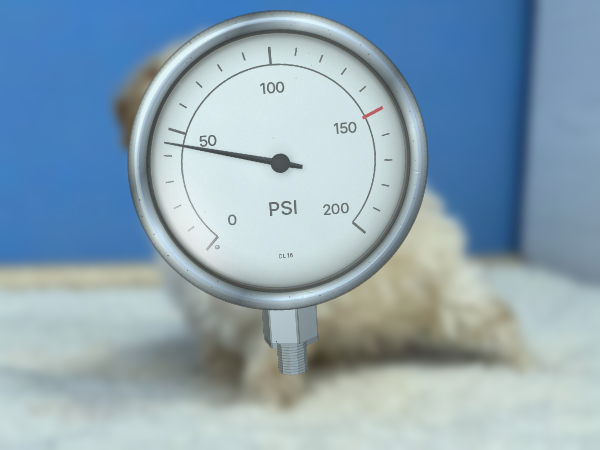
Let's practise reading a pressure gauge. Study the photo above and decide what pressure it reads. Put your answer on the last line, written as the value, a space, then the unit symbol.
45 psi
